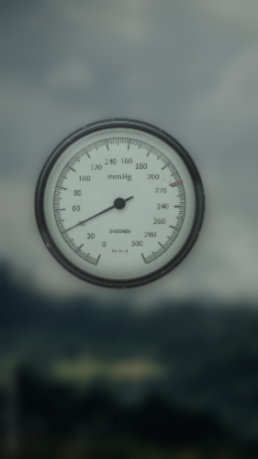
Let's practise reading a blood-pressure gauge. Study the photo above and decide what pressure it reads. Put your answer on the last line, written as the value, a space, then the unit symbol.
40 mmHg
